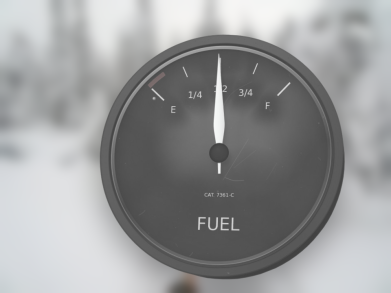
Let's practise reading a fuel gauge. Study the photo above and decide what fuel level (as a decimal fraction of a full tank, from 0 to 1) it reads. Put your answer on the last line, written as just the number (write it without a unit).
0.5
